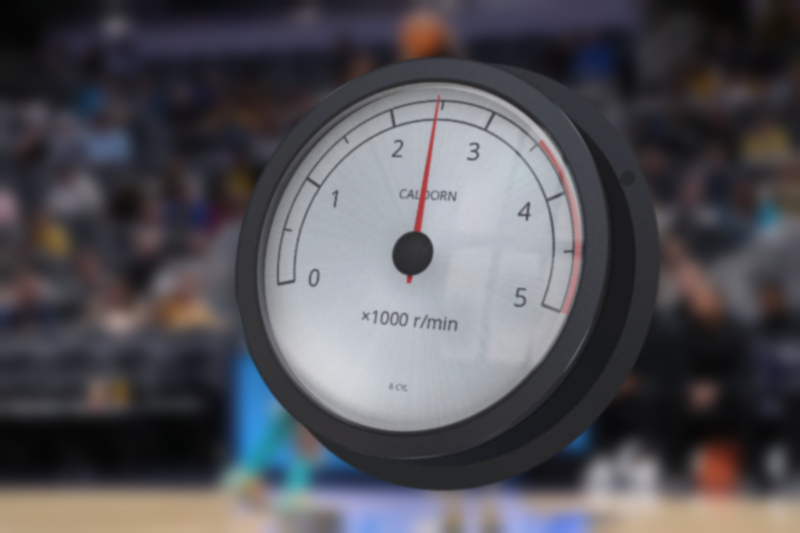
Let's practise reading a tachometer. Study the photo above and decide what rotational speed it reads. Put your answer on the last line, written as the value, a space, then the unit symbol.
2500 rpm
